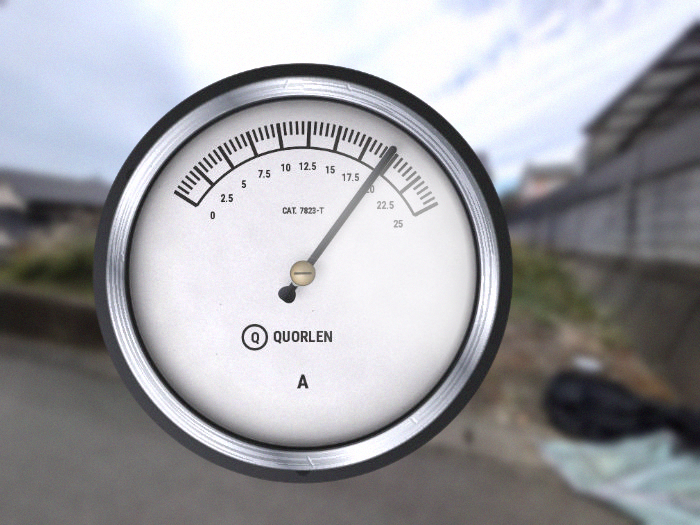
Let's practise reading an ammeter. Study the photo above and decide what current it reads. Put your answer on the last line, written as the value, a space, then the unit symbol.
19.5 A
